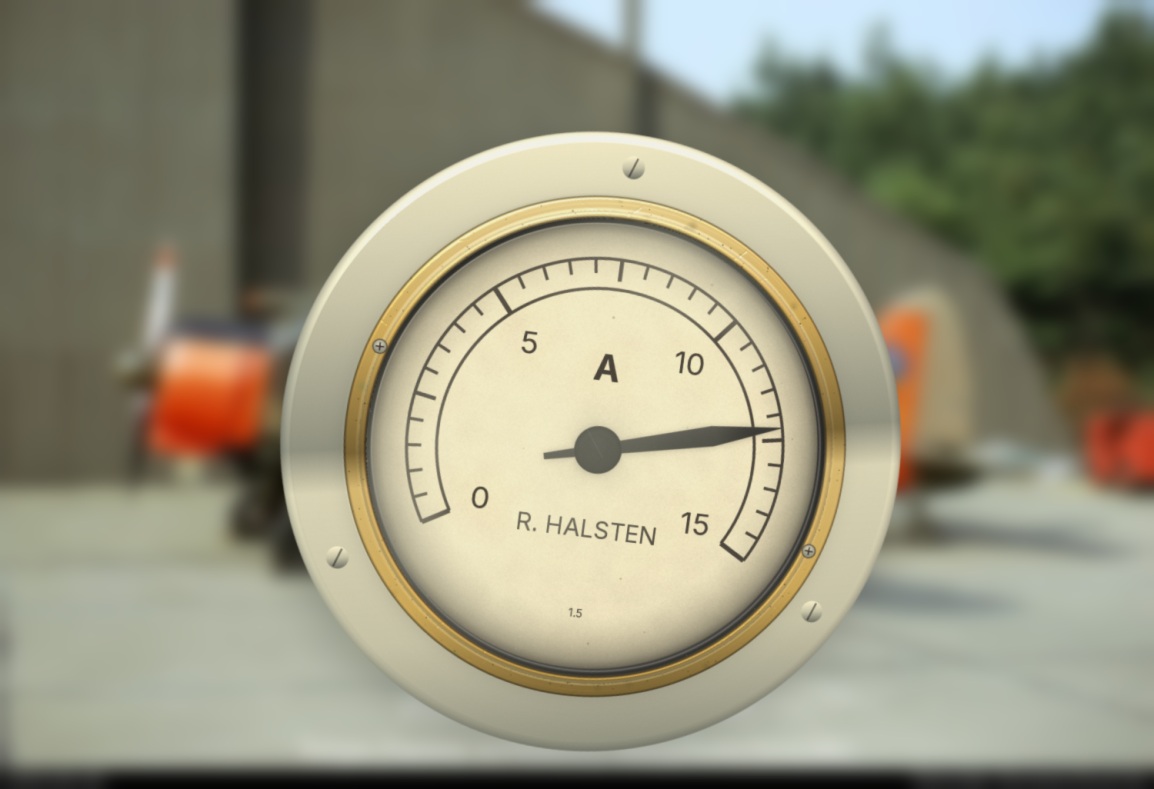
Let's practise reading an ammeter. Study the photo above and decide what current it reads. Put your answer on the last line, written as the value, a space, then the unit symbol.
12.25 A
